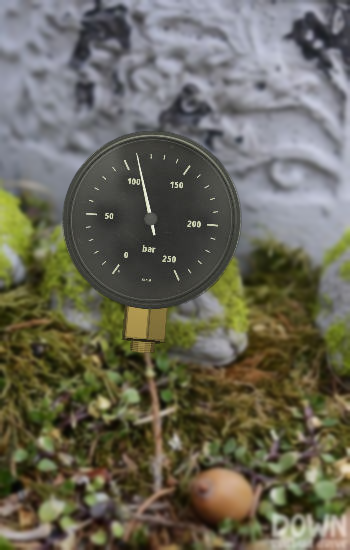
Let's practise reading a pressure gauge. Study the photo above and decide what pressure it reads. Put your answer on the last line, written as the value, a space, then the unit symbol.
110 bar
